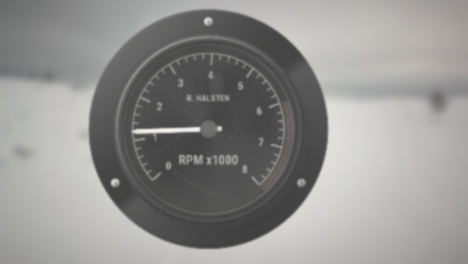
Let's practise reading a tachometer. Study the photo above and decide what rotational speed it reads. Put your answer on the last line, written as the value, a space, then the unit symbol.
1200 rpm
